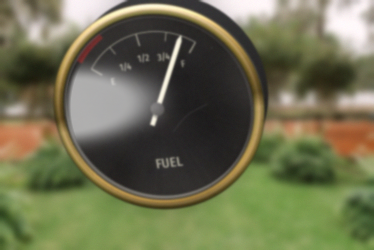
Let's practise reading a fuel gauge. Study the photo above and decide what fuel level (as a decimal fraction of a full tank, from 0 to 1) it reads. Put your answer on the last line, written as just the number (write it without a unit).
0.875
